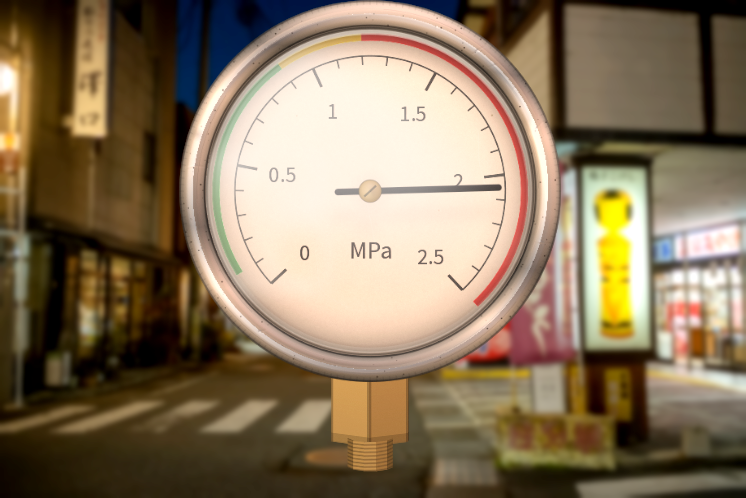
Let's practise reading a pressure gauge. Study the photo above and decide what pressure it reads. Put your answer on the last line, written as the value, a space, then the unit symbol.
2.05 MPa
